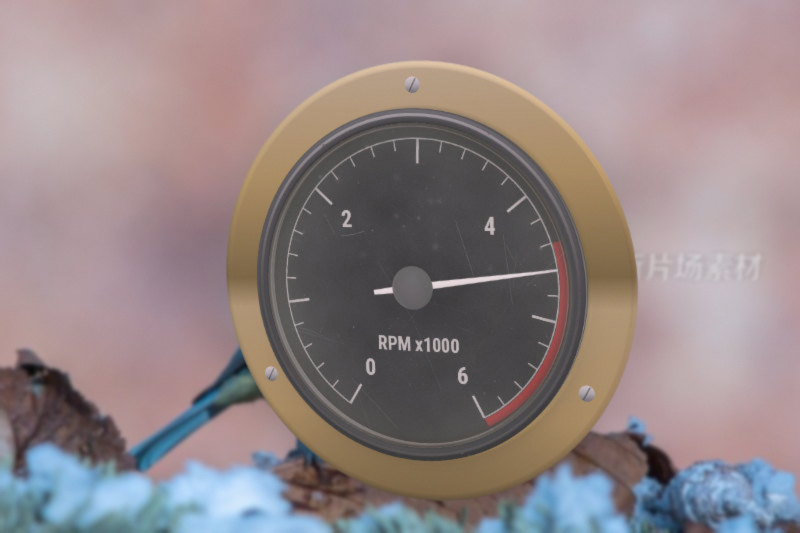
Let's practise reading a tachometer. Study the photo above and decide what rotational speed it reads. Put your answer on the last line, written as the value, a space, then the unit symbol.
4600 rpm
